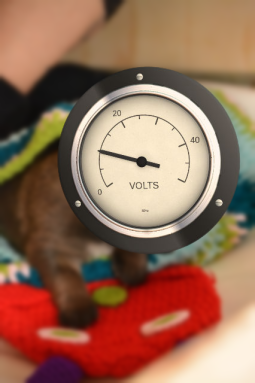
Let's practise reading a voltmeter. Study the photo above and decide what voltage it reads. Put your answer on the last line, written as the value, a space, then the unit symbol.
10 V
